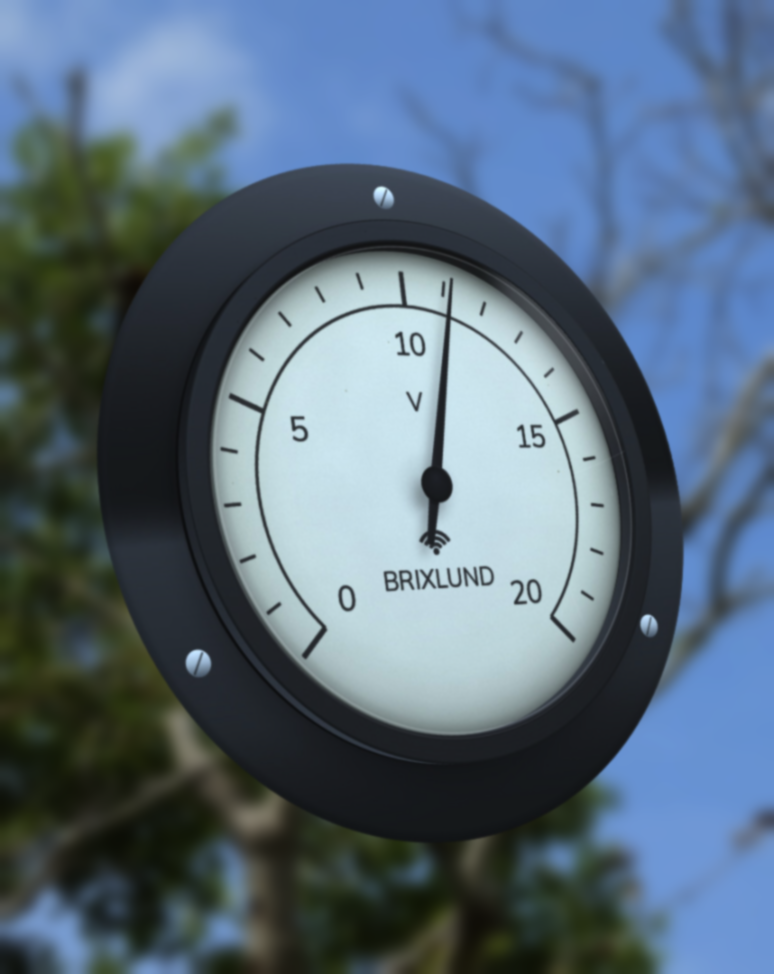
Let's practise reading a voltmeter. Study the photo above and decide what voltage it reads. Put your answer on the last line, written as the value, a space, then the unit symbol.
11 V
